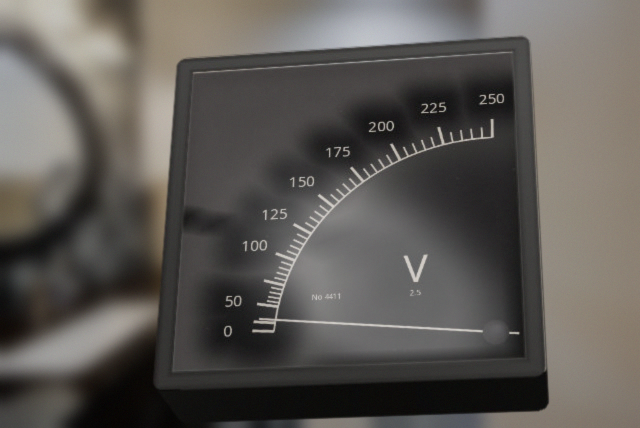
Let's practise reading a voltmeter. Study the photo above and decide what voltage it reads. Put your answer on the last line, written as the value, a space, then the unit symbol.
25 V
